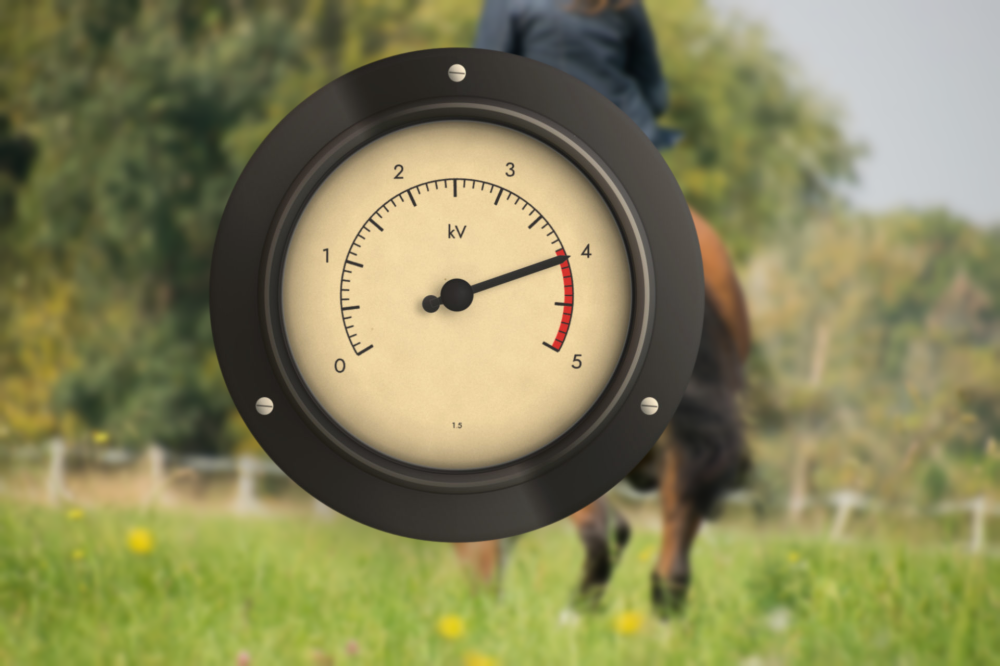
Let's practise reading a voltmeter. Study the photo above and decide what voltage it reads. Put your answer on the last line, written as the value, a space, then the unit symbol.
4 kV
